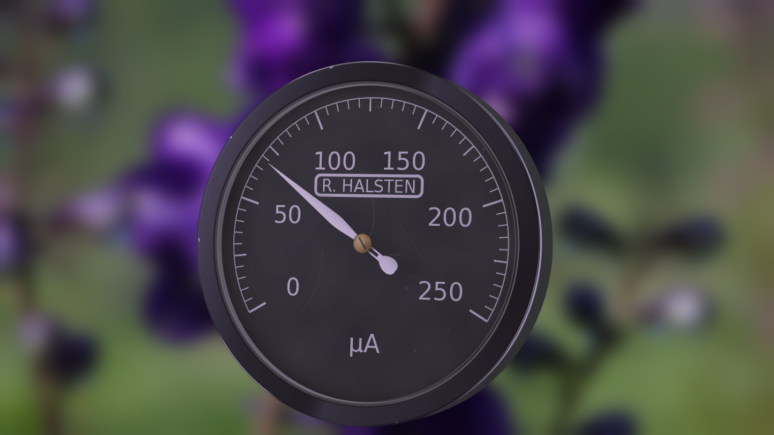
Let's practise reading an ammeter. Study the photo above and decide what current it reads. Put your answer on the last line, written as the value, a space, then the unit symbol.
70 µA
